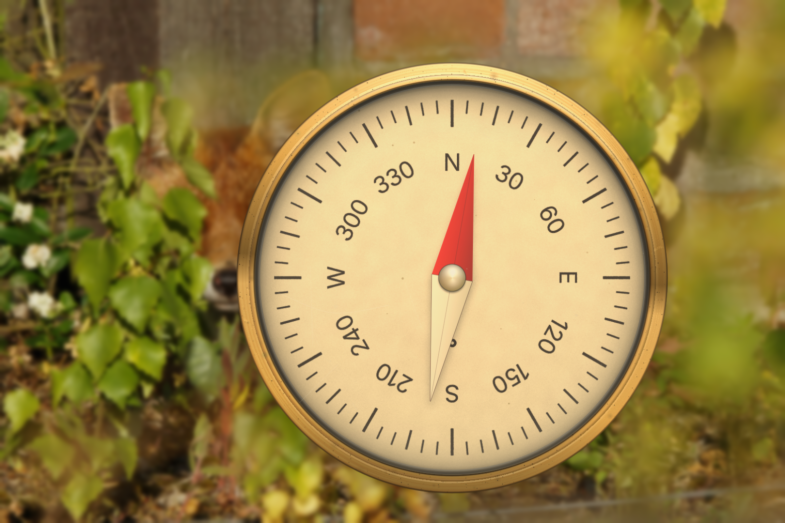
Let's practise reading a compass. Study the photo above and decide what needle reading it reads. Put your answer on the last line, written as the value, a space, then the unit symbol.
10 °
